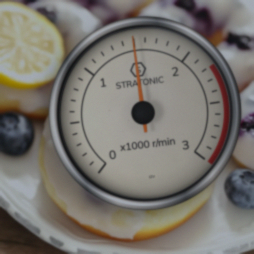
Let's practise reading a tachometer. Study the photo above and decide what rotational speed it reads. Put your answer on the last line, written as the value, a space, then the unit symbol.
1500 rpm
